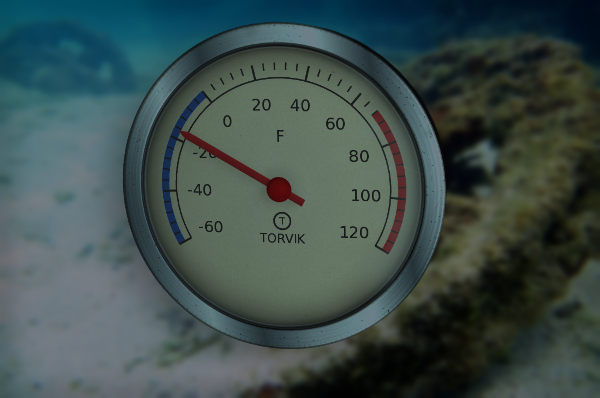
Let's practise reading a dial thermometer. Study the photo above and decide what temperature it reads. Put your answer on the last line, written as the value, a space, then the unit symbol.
-16 °F
